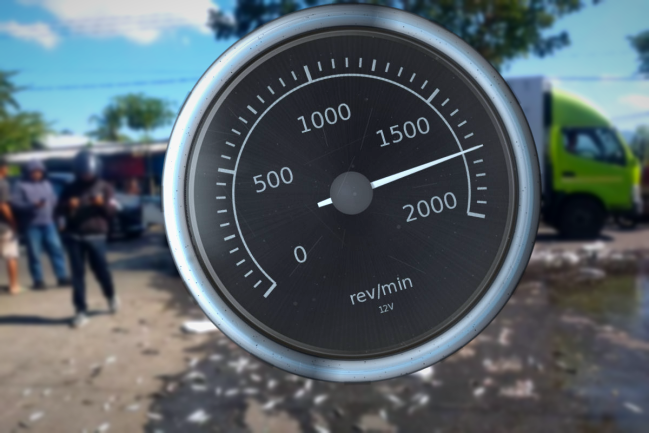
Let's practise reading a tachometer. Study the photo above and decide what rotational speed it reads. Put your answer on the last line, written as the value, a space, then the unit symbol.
1750 rpm
